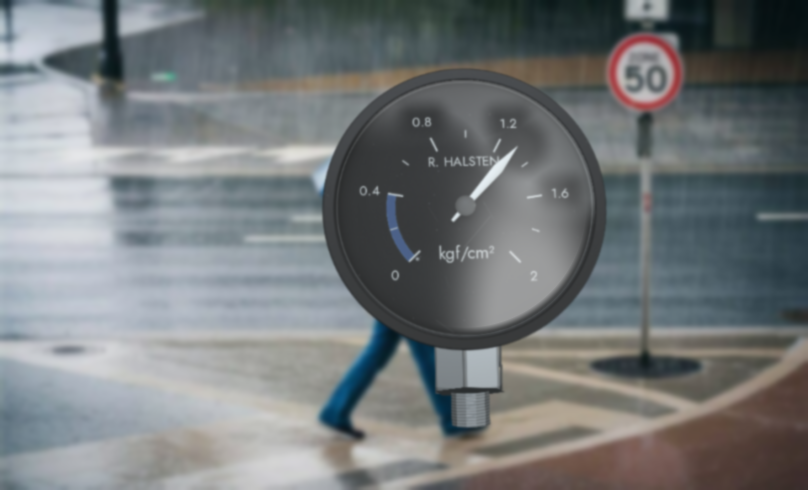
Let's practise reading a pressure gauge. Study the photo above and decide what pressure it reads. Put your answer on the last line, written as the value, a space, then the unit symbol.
1.3 kg/cm²
